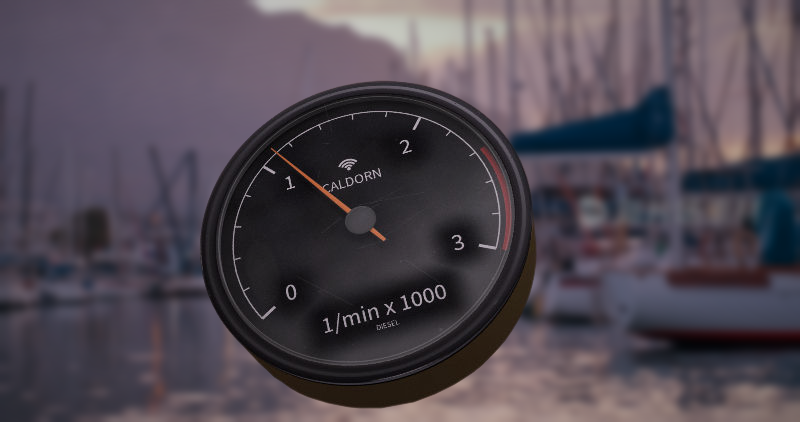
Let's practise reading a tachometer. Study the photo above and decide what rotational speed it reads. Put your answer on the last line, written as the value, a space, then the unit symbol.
1100 rpm
